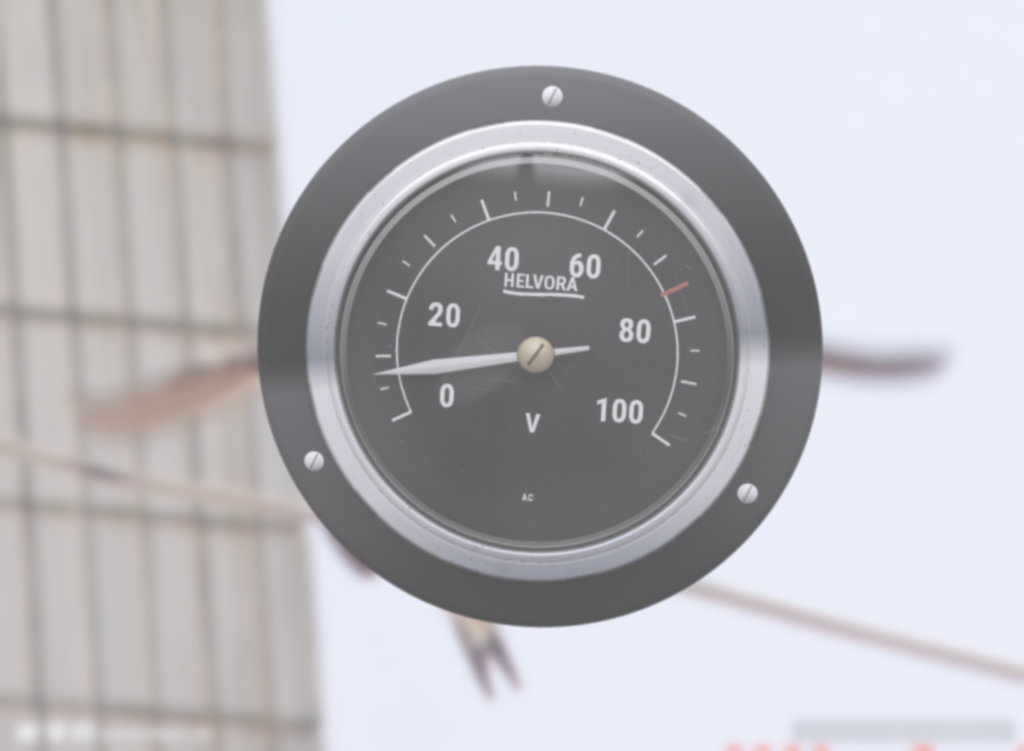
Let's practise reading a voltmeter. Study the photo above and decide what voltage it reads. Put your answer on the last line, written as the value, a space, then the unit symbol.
7.5 V
